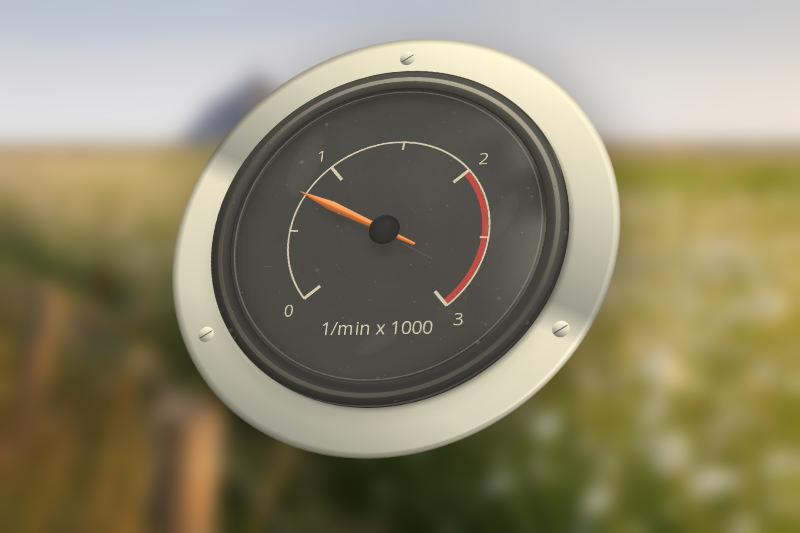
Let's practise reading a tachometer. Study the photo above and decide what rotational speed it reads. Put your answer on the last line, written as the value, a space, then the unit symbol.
750 rpm
